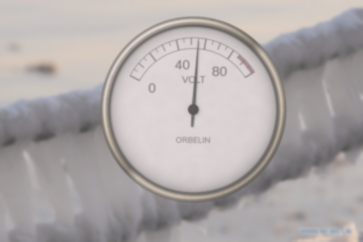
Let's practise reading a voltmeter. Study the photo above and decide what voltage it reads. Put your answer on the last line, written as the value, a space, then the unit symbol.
55 V
